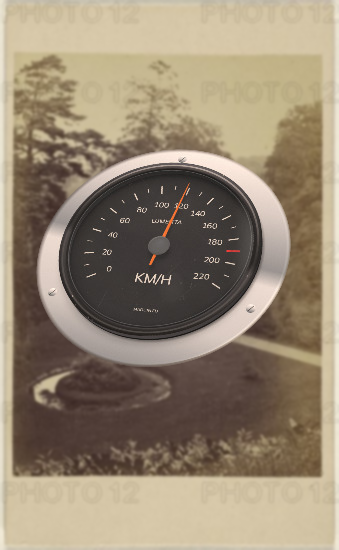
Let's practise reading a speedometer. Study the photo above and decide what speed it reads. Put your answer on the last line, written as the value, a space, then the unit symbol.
120 km/h
